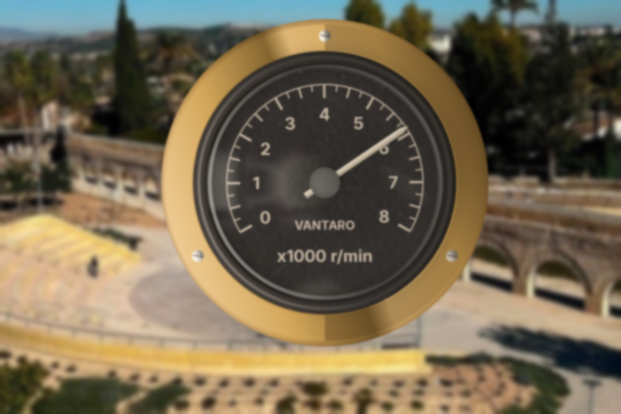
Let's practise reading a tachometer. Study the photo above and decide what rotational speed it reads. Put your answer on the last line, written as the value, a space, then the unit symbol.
5875 rpm
